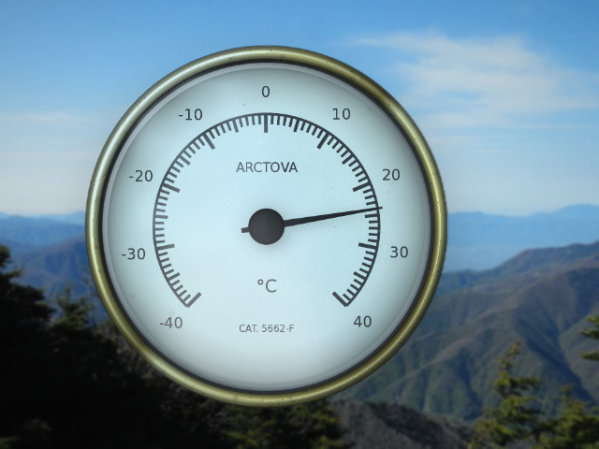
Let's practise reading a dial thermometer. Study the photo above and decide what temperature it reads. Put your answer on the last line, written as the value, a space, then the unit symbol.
24 °C
